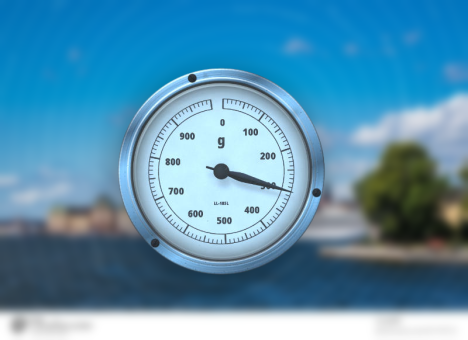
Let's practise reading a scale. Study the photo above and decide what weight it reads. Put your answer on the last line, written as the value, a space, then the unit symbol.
300 g
